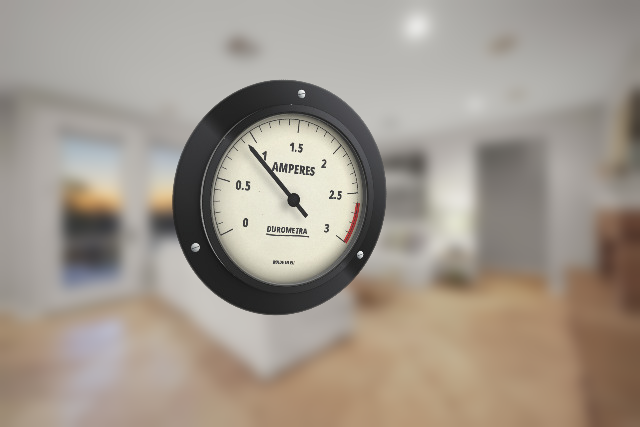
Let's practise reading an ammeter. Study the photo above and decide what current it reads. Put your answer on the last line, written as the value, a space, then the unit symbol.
0.9 A
